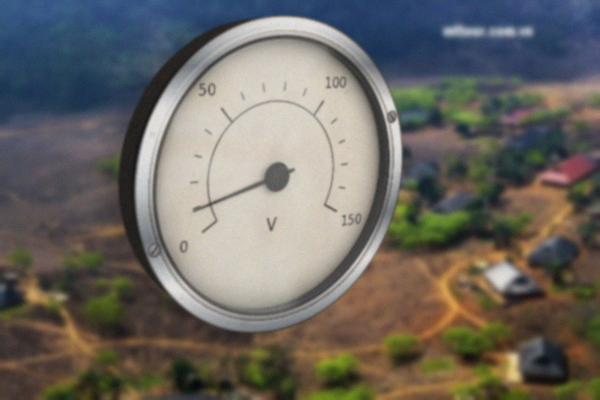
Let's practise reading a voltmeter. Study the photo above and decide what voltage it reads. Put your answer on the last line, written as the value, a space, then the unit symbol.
10 V
